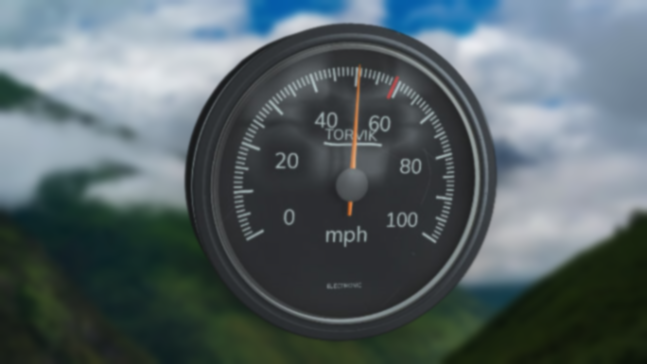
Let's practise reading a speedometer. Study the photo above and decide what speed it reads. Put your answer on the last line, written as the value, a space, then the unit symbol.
50 mph
